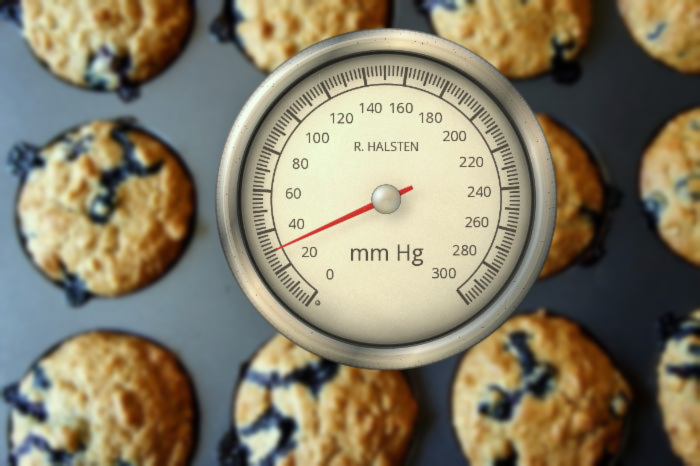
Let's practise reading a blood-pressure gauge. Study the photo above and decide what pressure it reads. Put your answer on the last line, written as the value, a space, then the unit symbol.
30 mmHg
